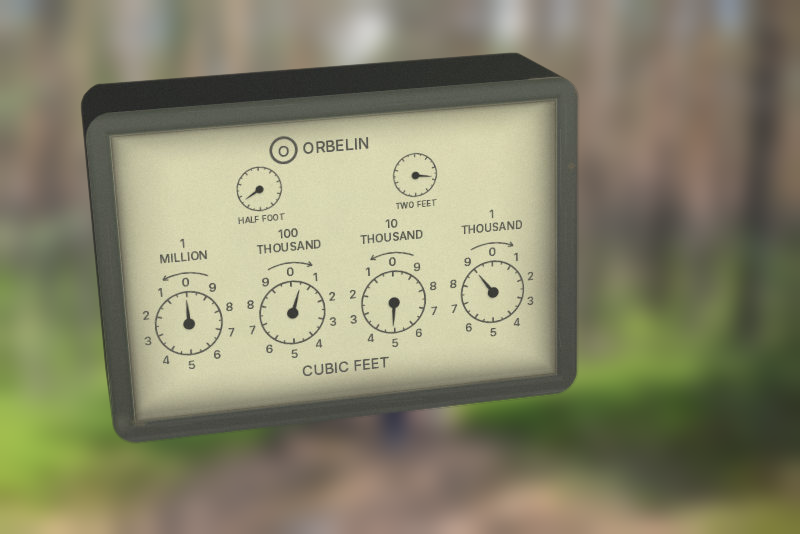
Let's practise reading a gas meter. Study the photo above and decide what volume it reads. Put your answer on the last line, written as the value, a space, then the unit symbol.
4900 ft³
